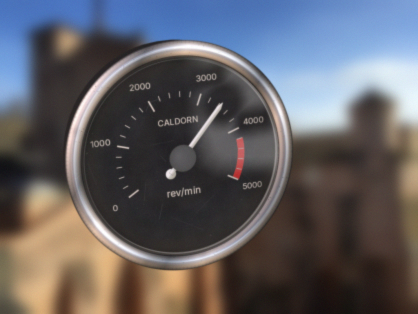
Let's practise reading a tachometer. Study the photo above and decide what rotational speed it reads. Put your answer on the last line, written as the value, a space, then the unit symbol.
3400 rpm
